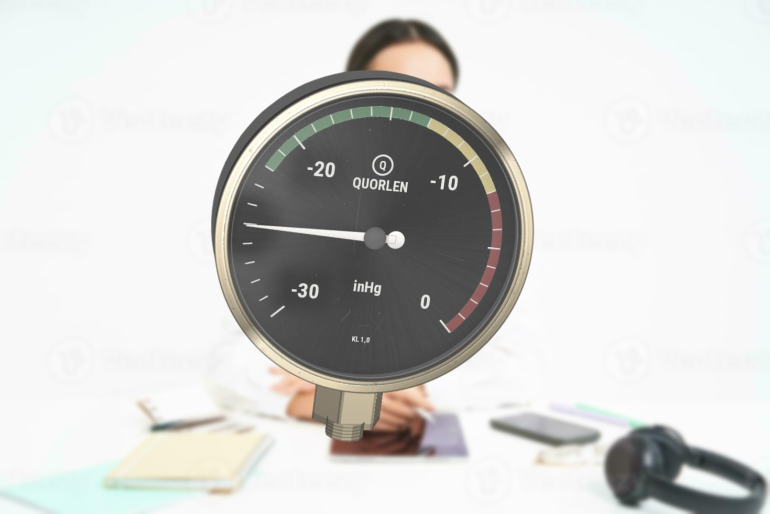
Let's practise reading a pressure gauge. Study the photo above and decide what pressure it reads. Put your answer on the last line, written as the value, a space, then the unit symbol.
-25 inHg
